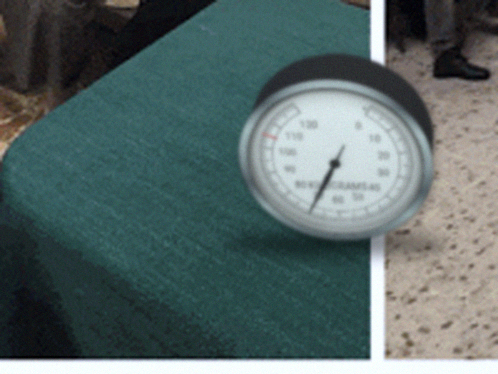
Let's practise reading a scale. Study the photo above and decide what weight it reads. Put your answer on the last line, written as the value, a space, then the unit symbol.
70 kg
